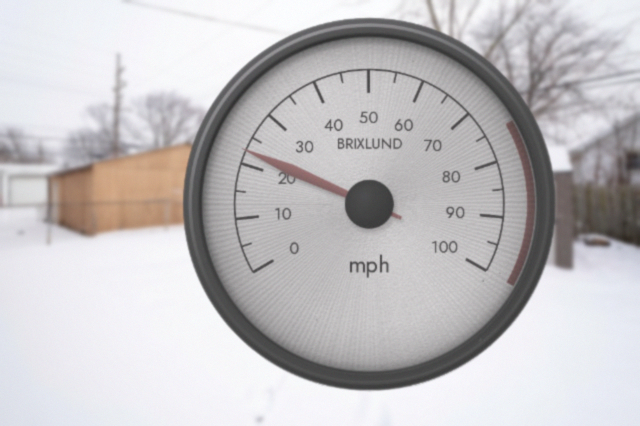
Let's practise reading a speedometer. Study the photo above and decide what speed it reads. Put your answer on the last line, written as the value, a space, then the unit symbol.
22.5 mph
